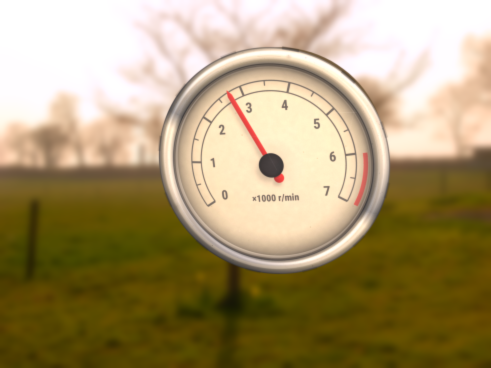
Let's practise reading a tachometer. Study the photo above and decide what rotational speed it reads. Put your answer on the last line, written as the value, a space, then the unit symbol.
2750 rpm
